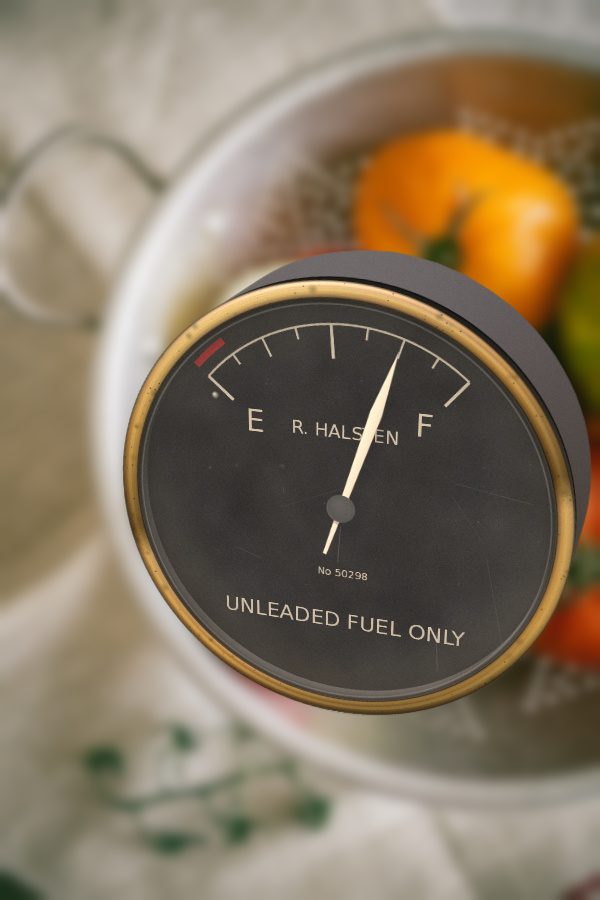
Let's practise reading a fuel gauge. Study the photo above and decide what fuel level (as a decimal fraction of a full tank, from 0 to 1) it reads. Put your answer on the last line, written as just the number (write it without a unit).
0.75
